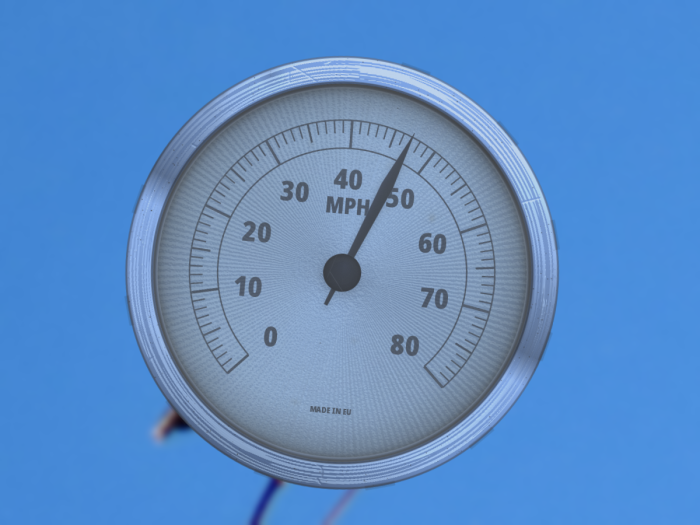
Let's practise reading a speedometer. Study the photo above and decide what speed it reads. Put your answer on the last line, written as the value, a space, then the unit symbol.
47 mph
